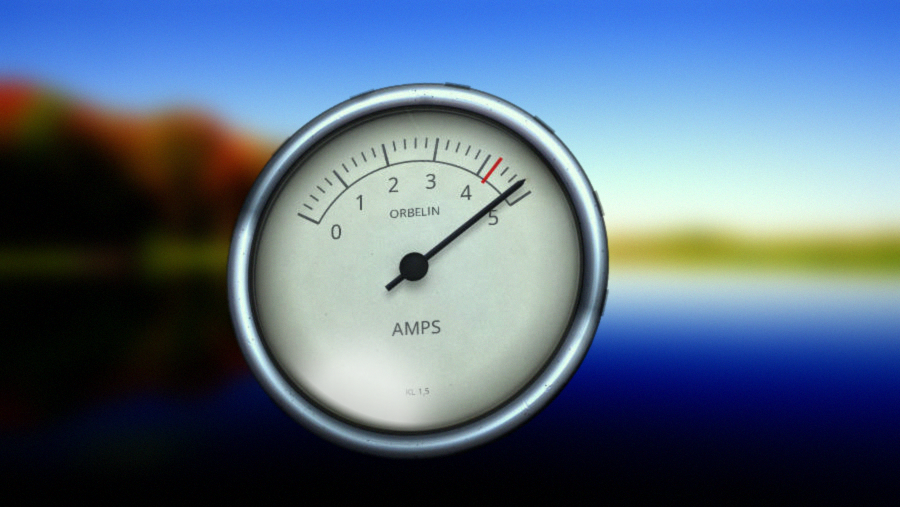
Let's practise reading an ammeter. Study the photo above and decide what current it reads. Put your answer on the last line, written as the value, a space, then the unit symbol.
4.8 A
